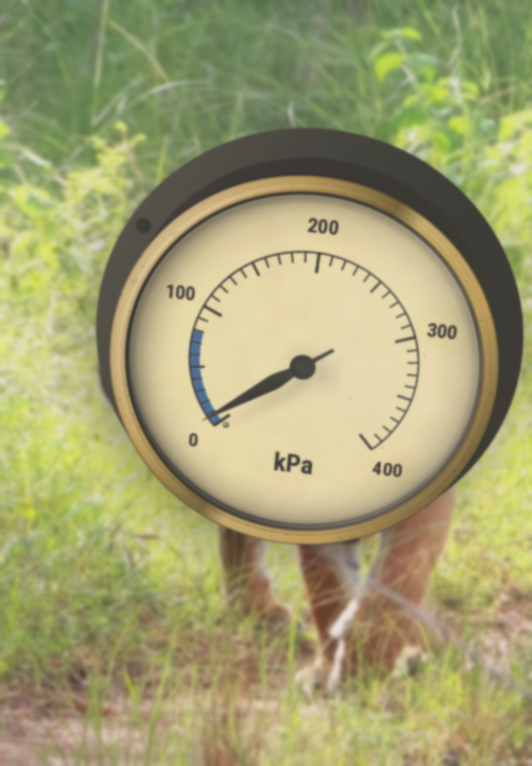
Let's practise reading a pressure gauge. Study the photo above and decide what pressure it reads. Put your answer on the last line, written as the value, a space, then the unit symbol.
10 kPa
